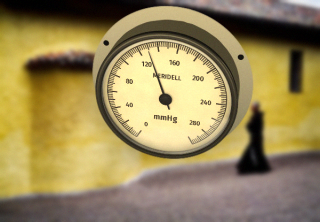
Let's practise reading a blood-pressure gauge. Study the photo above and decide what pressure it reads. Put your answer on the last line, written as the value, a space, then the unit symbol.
130 mmHg
